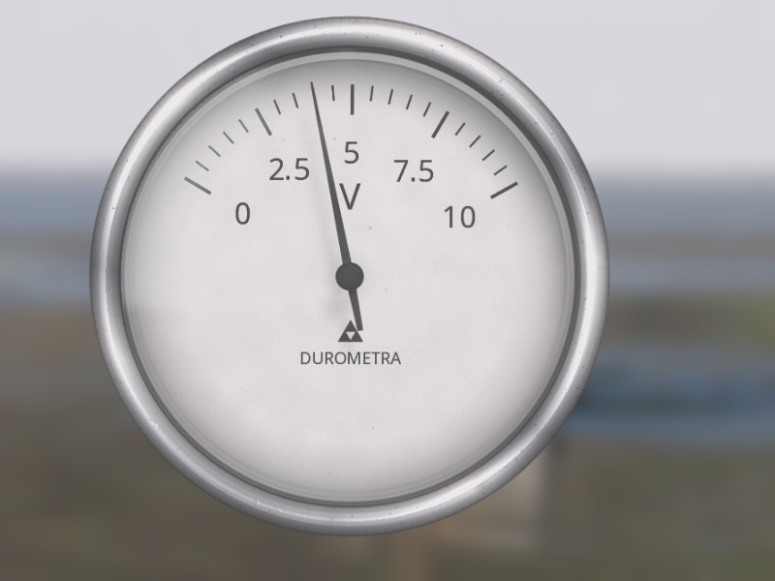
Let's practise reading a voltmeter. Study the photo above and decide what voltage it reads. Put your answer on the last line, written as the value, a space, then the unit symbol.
4 V
